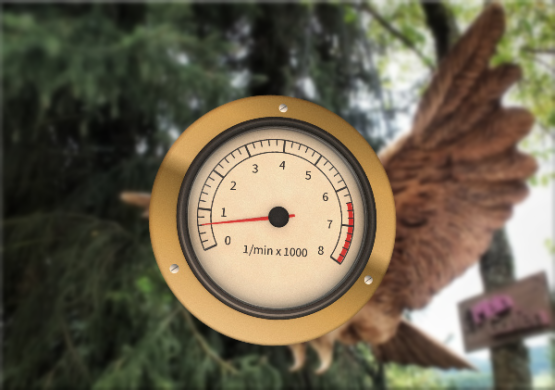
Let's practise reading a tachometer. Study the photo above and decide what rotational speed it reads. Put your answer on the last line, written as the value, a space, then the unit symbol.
600 rpm
